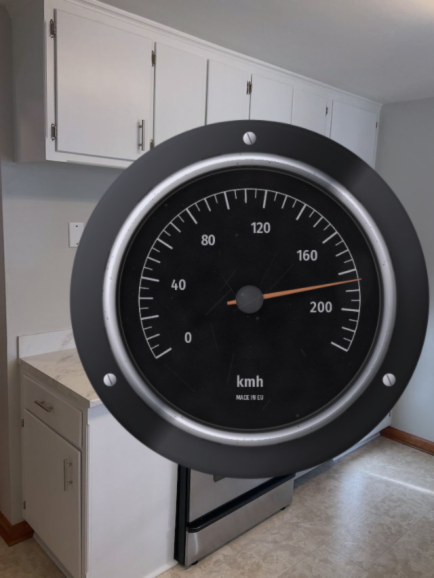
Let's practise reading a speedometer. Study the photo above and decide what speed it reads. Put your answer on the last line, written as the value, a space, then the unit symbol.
185 km/h
